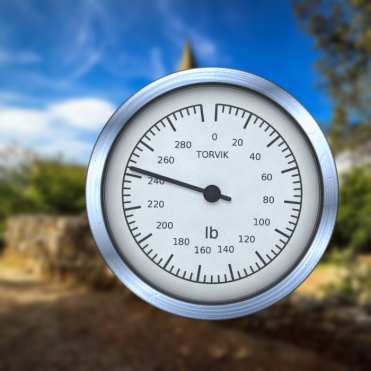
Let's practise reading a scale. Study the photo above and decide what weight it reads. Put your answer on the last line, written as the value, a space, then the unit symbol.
244 lb
